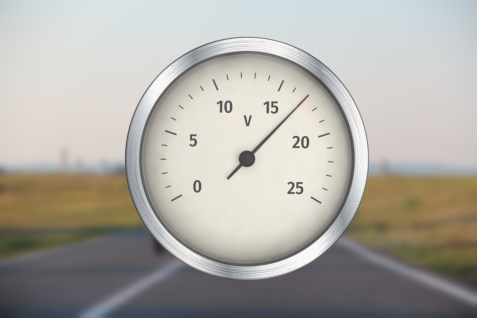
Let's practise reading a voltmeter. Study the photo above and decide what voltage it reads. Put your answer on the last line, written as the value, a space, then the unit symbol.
17 V
